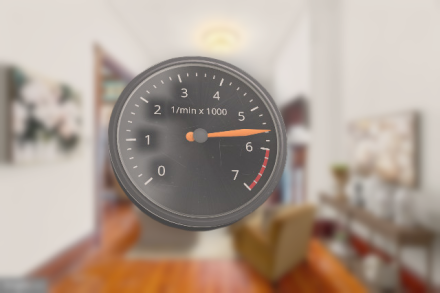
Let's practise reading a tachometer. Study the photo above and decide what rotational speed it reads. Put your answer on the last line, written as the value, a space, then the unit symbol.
5600 rpm
